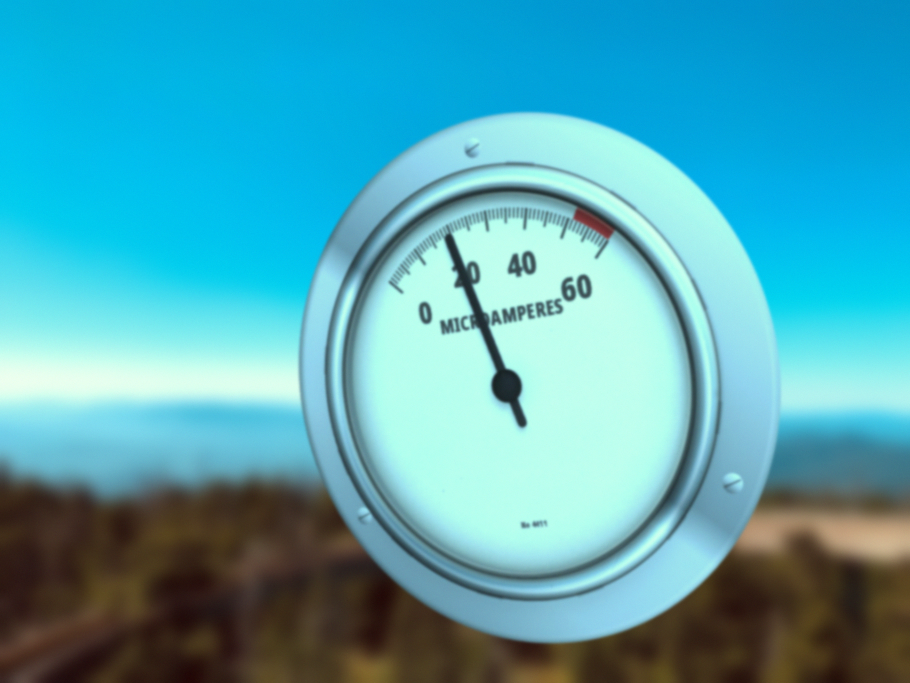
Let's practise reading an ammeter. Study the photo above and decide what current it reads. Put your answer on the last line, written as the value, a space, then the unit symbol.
20 µA
